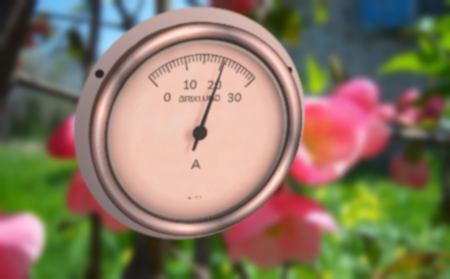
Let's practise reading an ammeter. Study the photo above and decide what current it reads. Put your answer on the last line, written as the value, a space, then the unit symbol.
20 A
